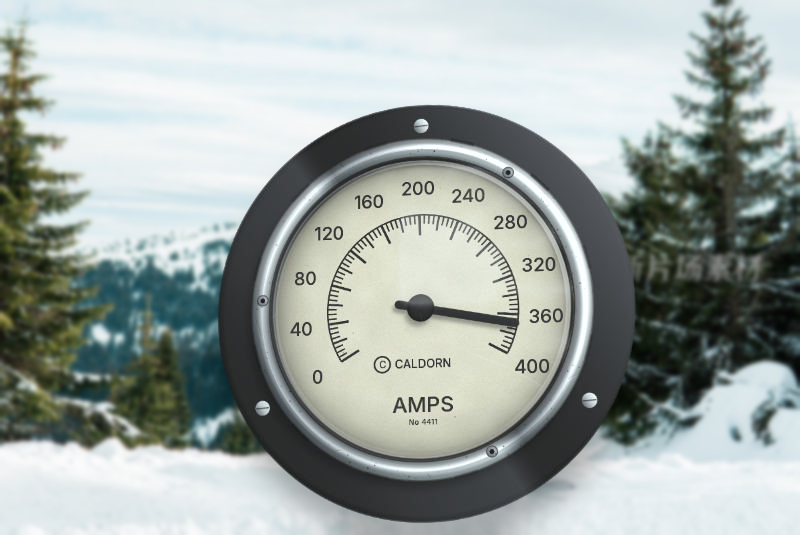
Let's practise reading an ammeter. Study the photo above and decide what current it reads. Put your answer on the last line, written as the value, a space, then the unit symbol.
370 A
